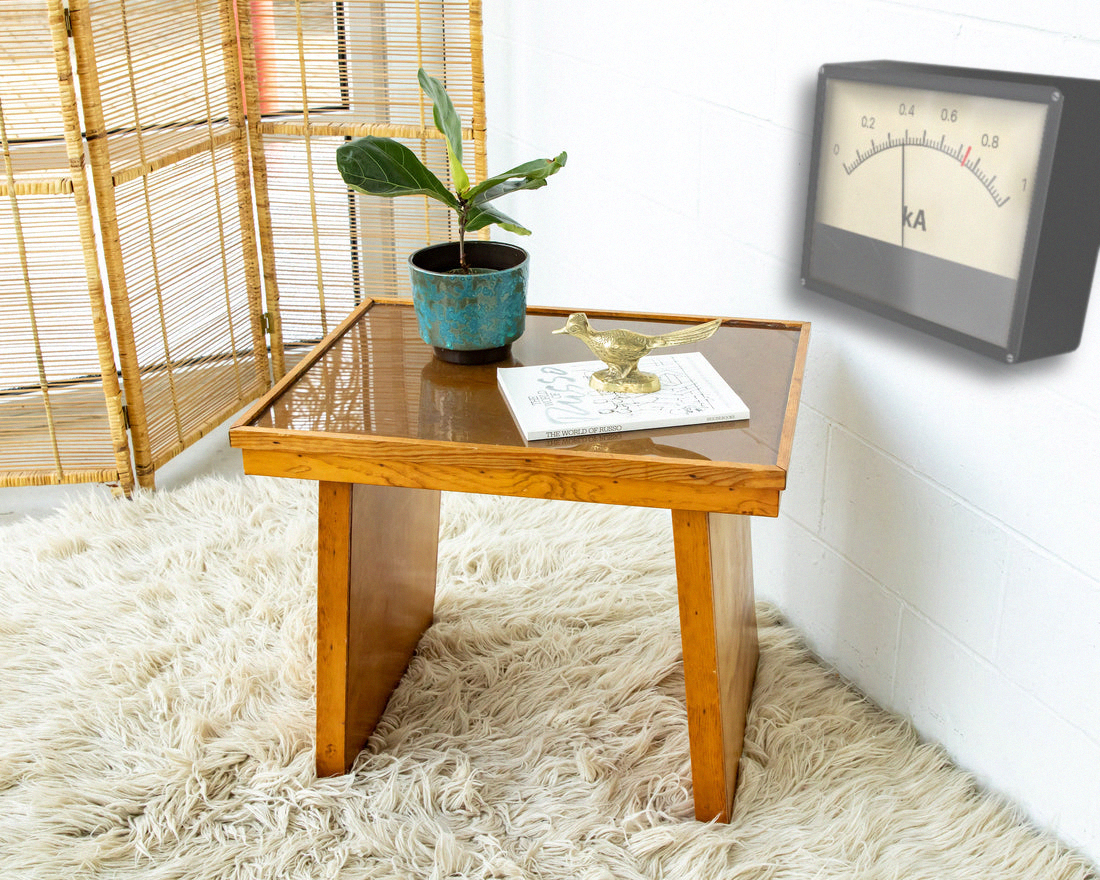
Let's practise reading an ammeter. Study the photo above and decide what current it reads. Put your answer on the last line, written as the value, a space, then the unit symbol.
0.4 kA
